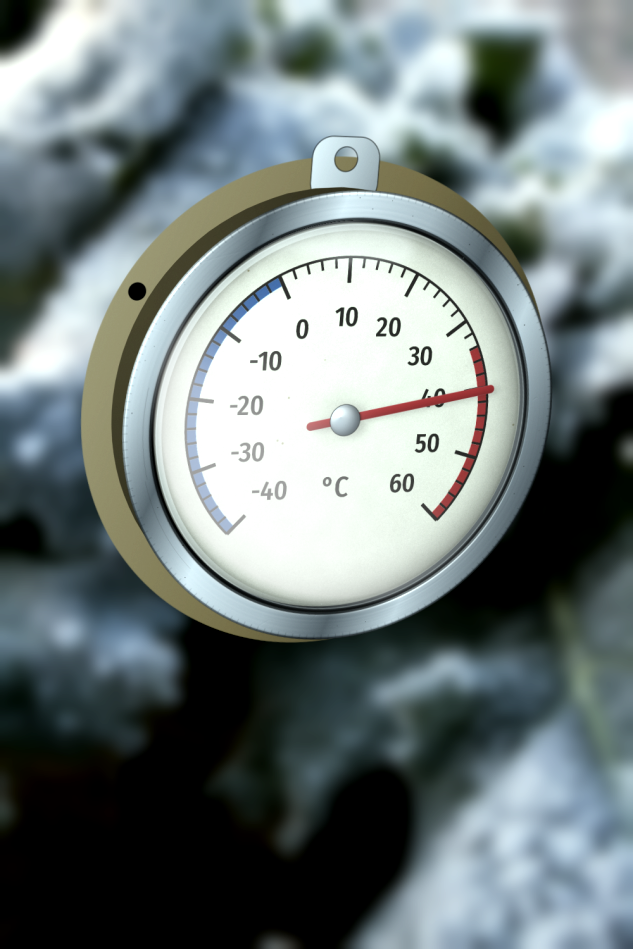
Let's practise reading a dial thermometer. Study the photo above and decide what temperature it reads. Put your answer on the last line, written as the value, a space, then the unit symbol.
40 °C
